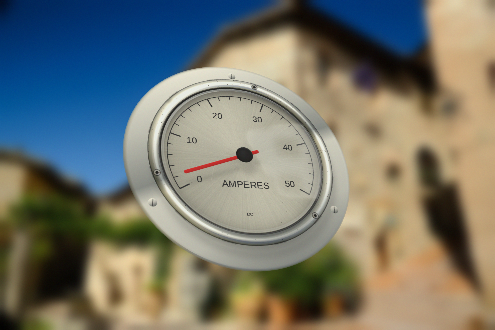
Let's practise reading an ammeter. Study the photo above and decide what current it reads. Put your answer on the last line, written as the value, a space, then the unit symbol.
2 A
